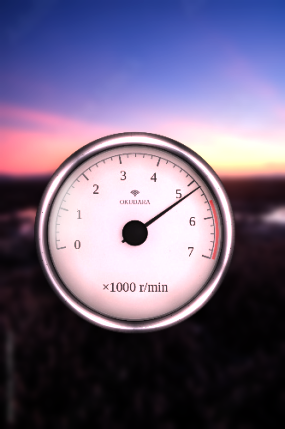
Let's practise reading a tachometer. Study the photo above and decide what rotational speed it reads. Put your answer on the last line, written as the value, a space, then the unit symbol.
5200 rpm
